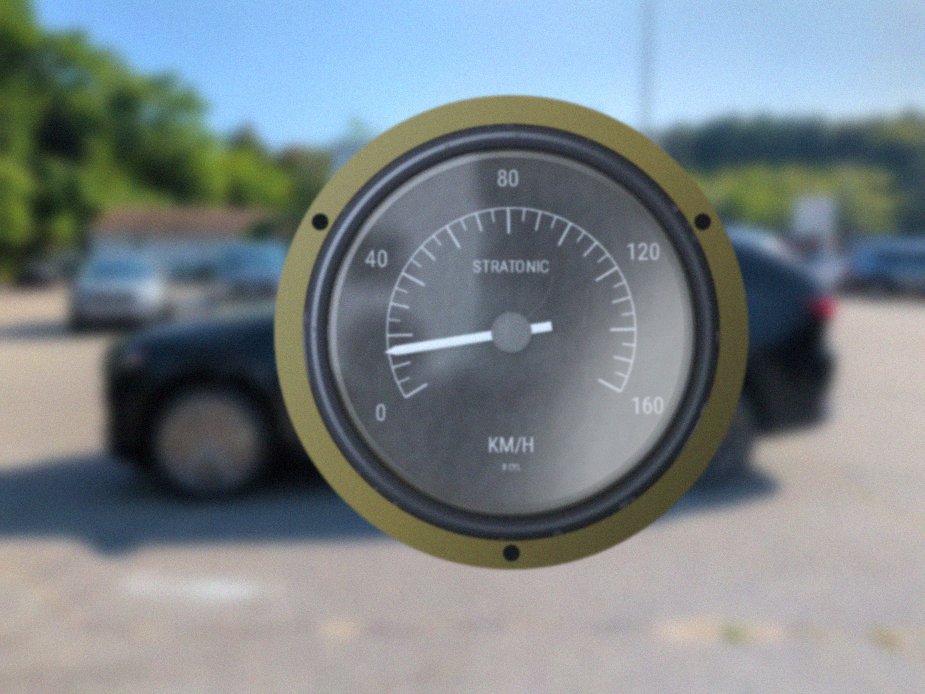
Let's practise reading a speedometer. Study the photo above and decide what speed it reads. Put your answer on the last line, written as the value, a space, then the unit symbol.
15 km/h
